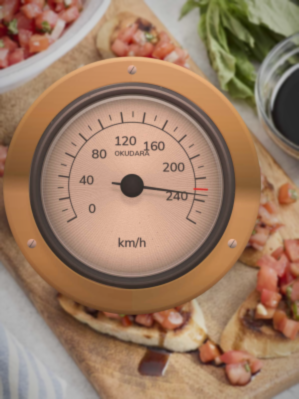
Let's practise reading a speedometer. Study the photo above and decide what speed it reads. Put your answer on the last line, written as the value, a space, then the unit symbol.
235 km/h
